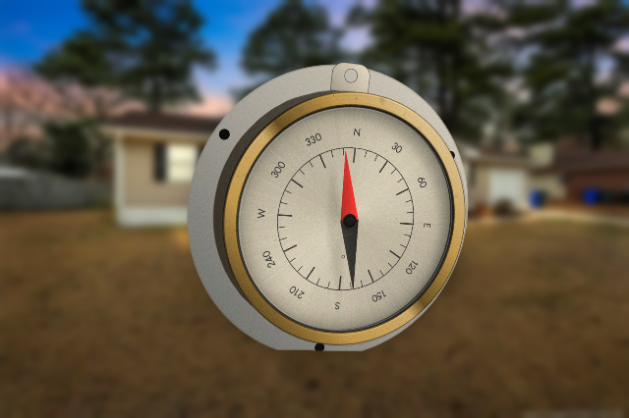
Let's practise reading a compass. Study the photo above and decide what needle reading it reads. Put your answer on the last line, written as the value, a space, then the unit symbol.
350 °
